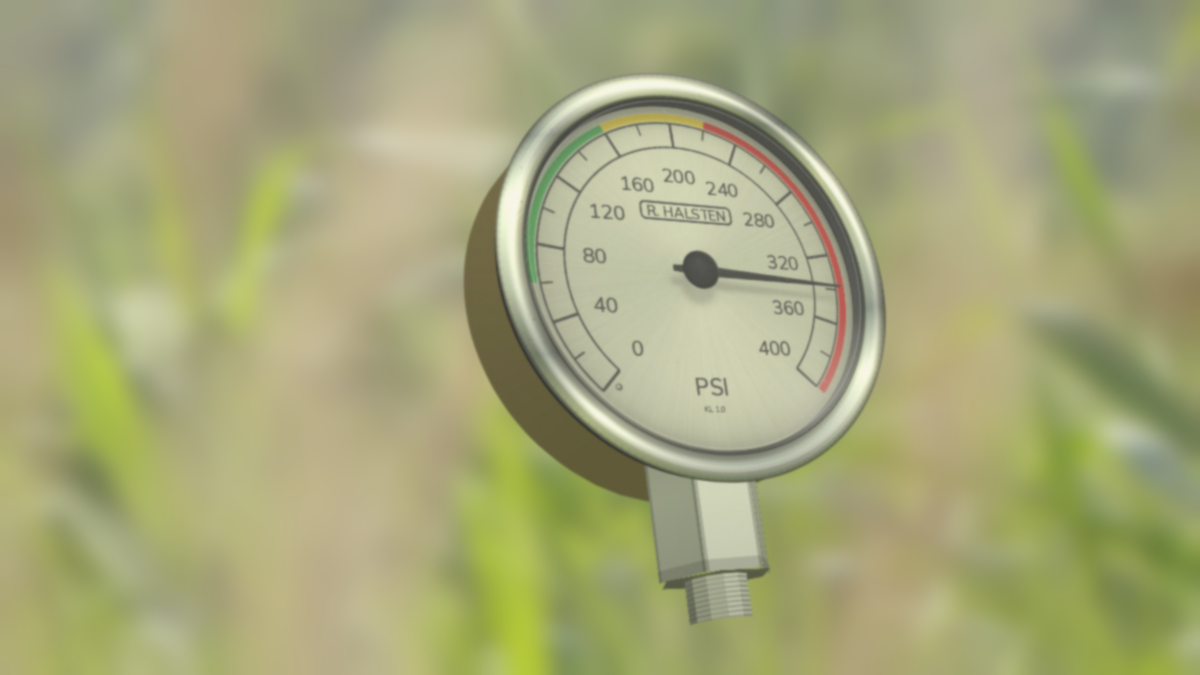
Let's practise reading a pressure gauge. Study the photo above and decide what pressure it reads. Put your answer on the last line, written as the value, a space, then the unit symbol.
340 psi
